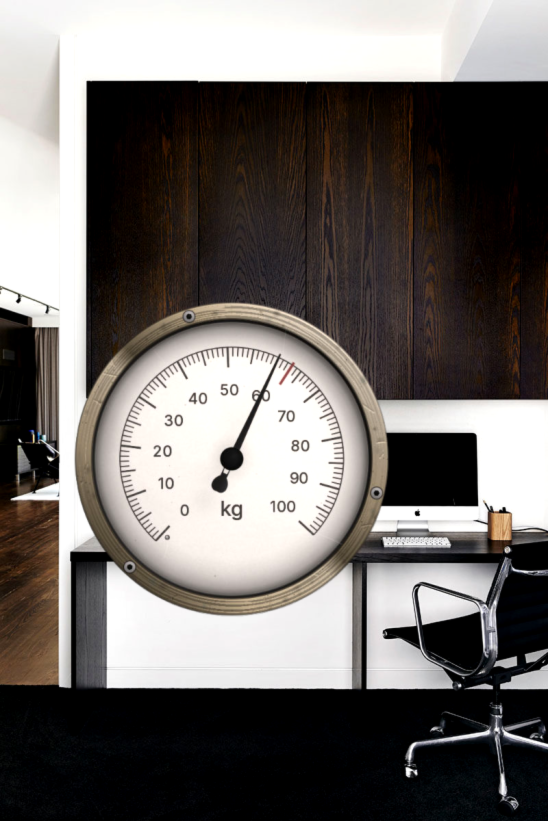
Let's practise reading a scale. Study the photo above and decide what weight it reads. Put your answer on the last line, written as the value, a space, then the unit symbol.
60 kg
